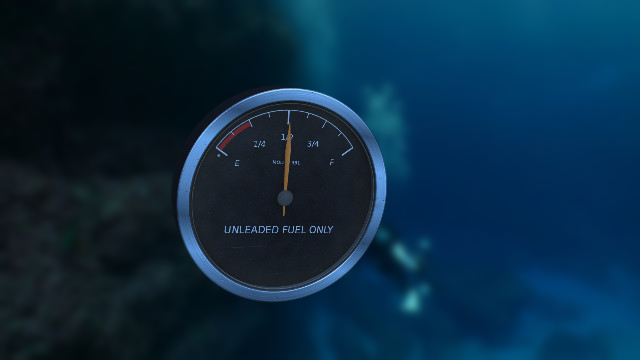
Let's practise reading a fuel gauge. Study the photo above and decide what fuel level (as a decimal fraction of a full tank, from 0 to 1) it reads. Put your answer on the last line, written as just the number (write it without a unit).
0.5
